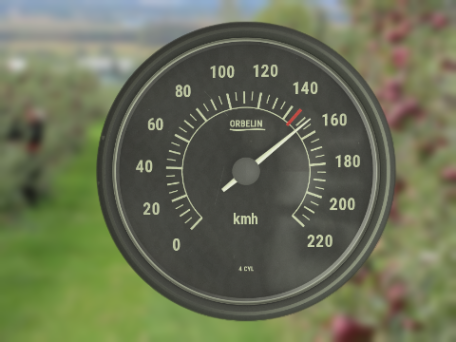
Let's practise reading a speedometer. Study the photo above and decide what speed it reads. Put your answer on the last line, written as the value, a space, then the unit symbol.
152.5 km/h
